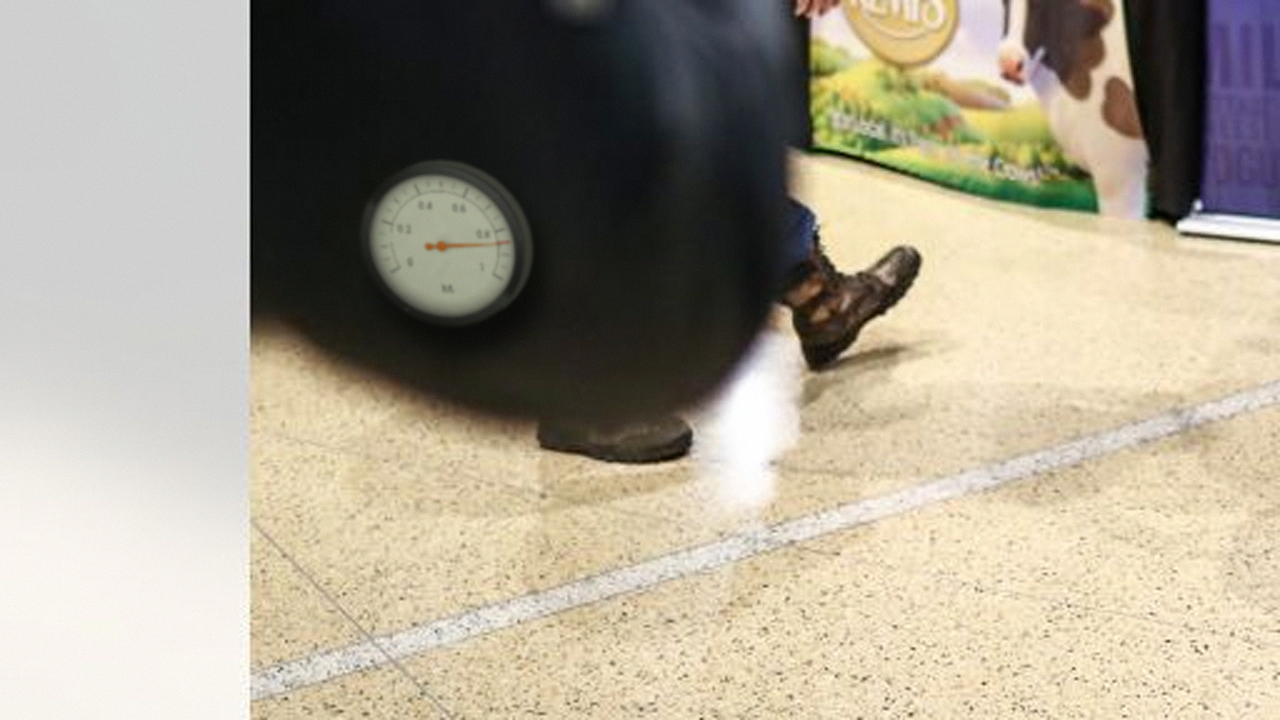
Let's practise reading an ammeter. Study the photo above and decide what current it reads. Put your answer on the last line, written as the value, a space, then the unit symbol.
0.85 kA
